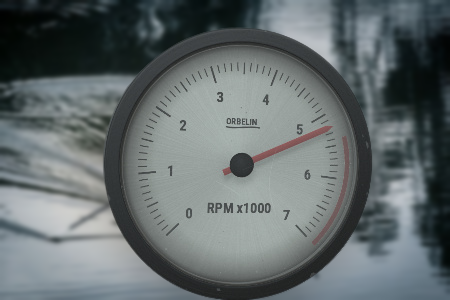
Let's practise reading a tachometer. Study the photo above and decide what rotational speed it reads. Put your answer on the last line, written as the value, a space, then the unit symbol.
5200 rpm
